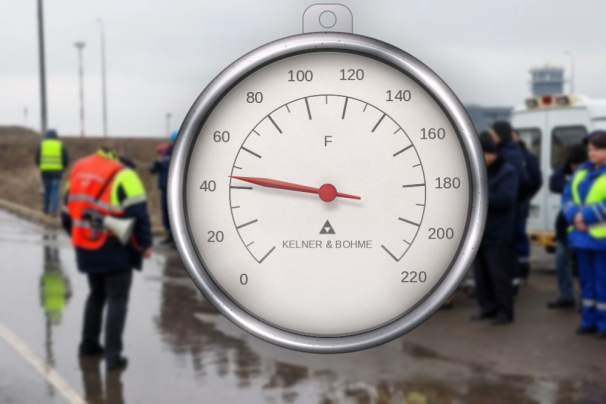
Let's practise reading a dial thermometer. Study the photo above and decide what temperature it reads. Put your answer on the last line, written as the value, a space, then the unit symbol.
45 °F
